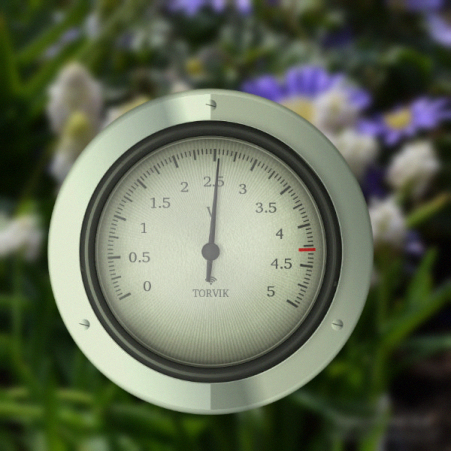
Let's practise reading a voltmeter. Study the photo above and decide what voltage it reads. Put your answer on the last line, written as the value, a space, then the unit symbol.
2.55 V
